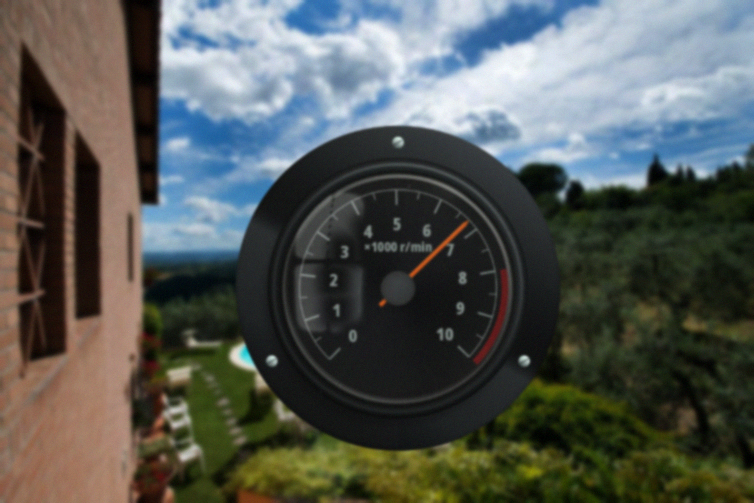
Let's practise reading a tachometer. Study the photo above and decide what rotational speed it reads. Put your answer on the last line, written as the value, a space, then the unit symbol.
6750 rpm
